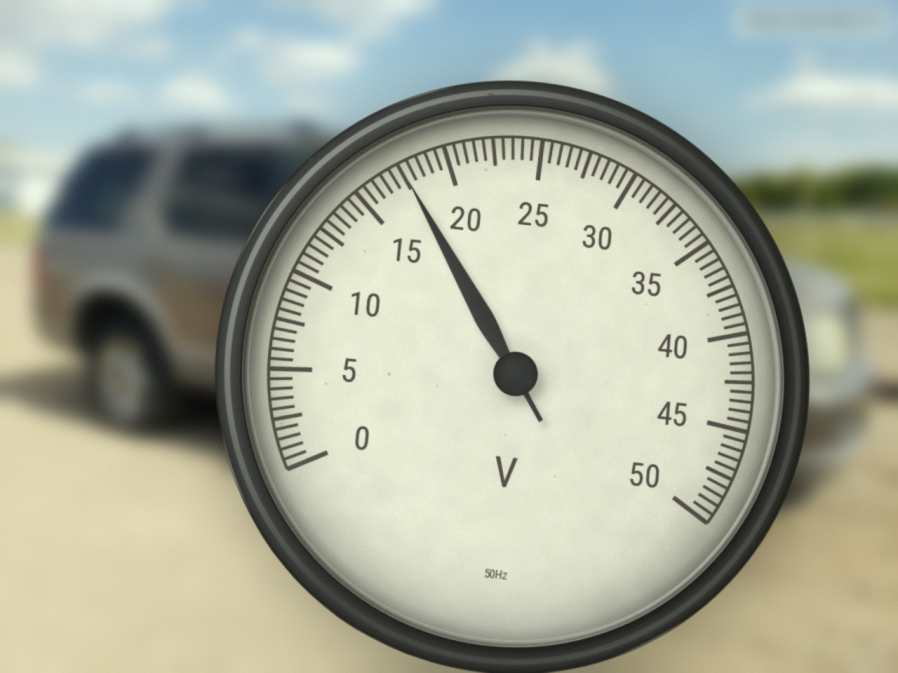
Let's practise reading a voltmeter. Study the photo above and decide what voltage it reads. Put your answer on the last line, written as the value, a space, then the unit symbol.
17.5 V
